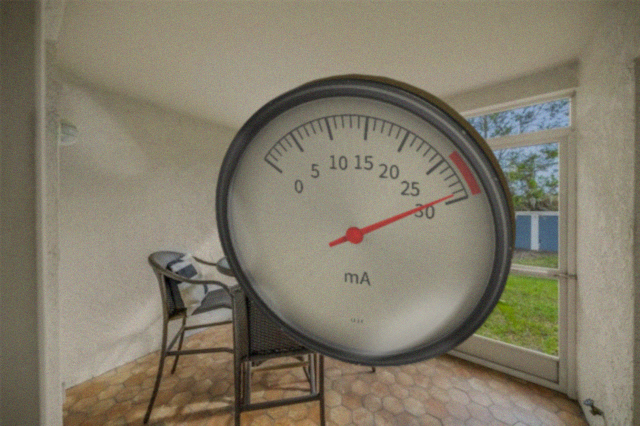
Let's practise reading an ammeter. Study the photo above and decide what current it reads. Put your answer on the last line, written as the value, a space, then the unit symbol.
29 mA
